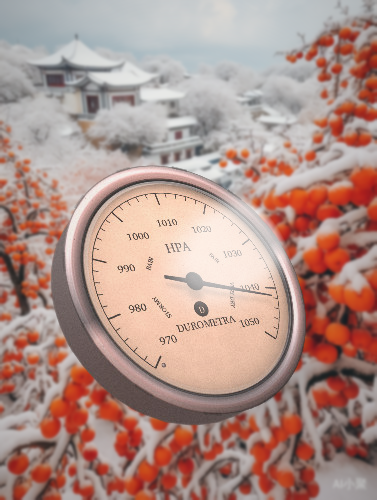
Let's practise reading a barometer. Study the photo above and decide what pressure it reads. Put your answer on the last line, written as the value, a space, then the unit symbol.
1042 hPa
